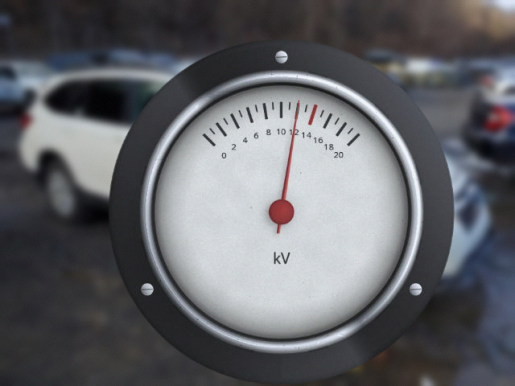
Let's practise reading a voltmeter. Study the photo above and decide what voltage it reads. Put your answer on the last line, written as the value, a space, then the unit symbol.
12 kV
